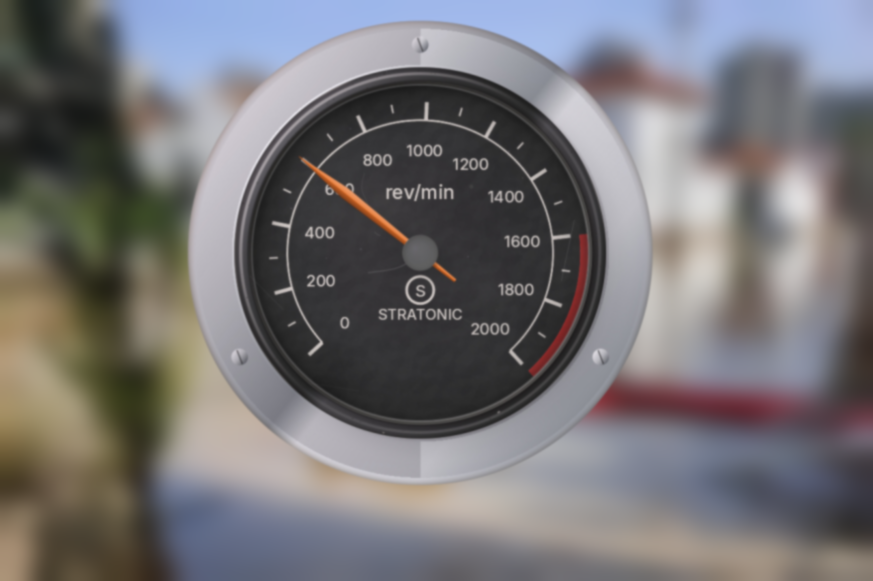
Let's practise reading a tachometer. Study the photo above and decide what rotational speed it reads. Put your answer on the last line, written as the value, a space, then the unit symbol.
600 rpm
